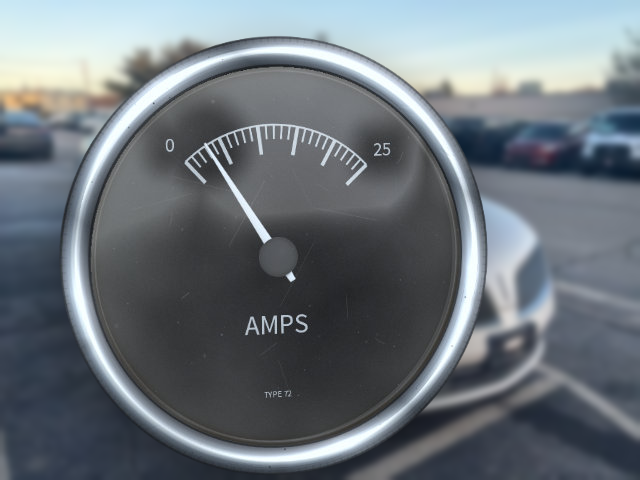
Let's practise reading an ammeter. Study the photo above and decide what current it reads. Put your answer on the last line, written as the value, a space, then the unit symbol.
3 A
